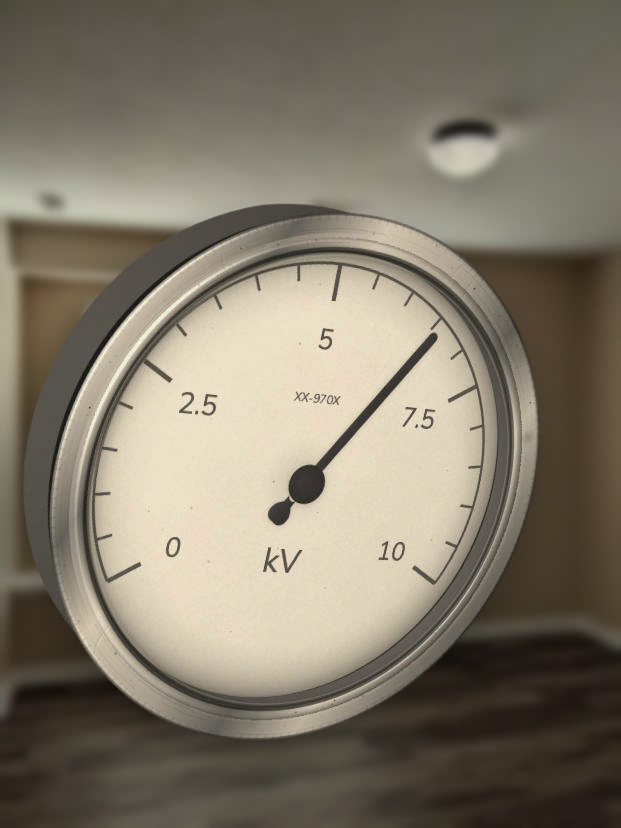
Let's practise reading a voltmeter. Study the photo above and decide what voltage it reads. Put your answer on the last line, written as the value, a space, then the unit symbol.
6.5 kV
